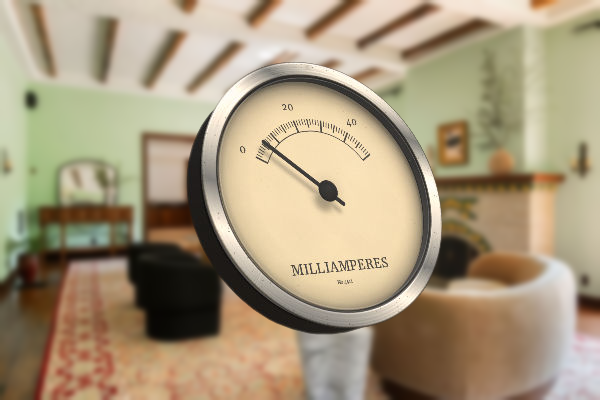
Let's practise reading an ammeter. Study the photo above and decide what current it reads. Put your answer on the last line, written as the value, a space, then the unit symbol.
5 mA
